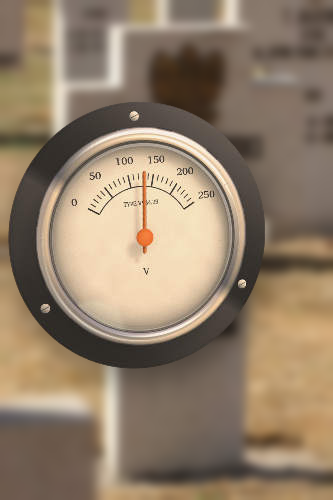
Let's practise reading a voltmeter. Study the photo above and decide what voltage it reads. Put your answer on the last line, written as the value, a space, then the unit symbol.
130 V
